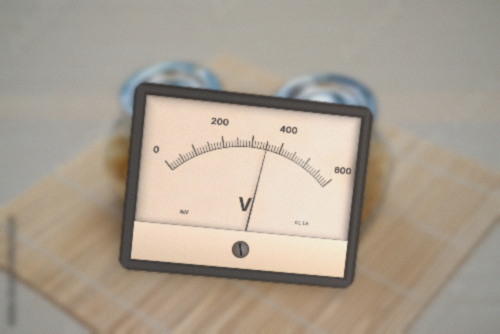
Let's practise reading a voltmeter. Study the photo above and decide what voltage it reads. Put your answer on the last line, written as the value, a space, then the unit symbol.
350 V
